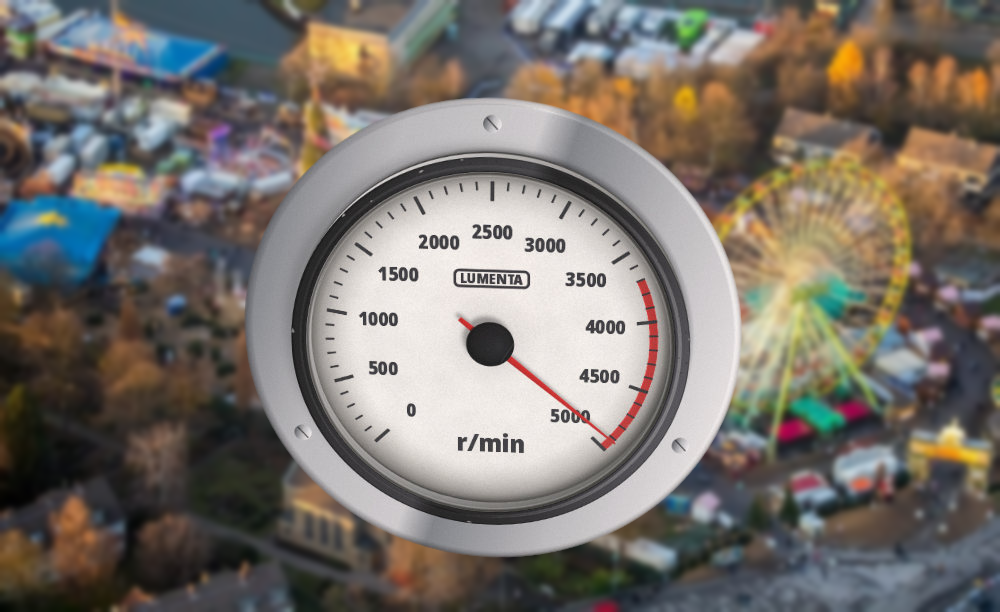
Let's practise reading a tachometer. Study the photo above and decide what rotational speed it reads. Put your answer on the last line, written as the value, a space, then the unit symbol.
4900 rpm
